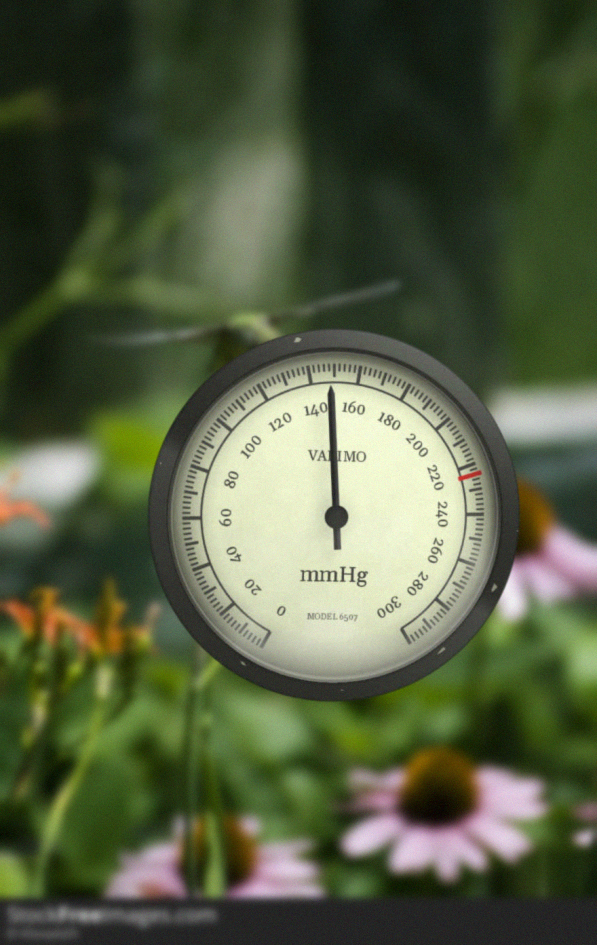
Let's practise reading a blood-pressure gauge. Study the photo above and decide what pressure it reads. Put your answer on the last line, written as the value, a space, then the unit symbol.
148 mmHg
